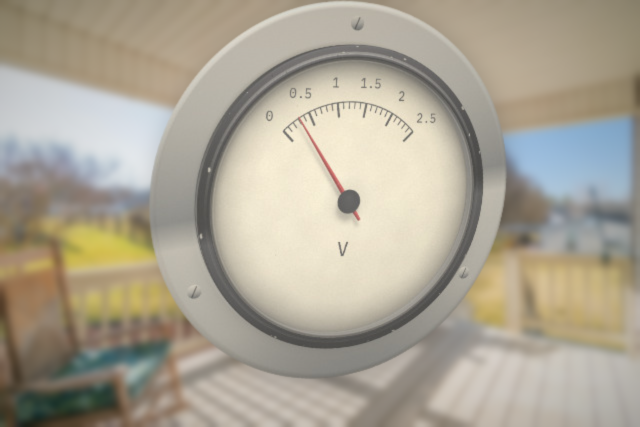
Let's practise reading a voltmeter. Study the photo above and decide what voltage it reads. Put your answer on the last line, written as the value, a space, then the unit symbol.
0.3 V
